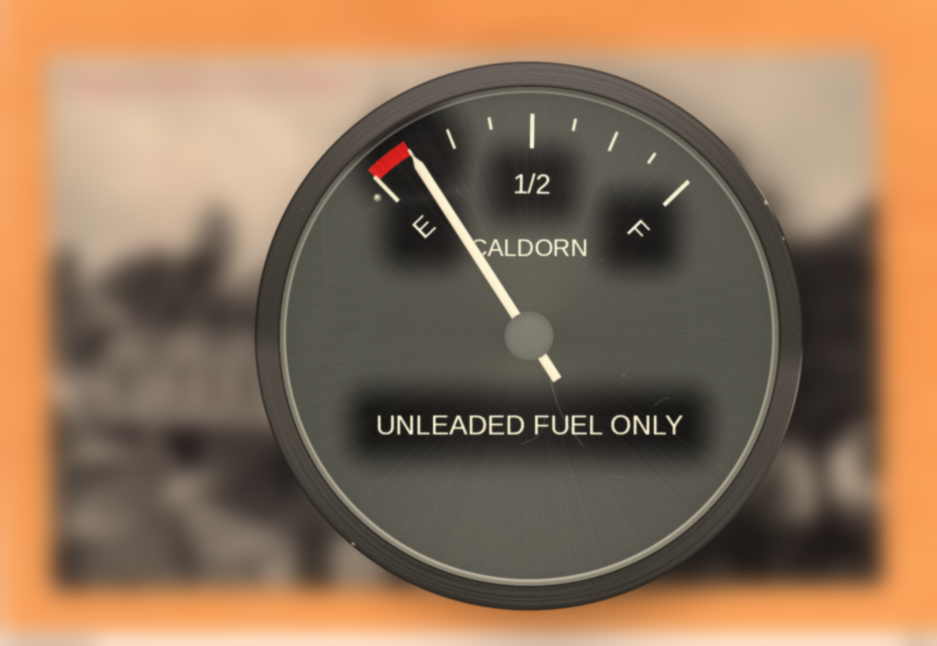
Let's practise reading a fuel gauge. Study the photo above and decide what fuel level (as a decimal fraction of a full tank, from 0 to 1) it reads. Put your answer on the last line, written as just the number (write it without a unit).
0.125
